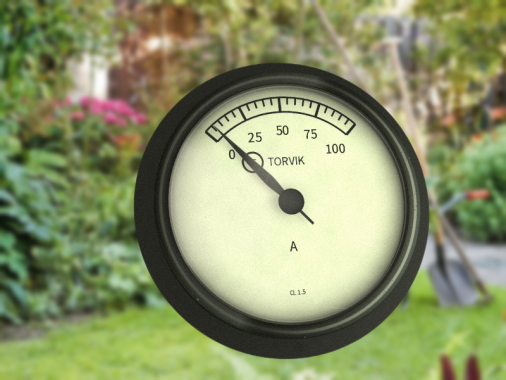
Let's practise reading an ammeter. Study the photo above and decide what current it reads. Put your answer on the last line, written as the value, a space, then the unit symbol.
5 A
